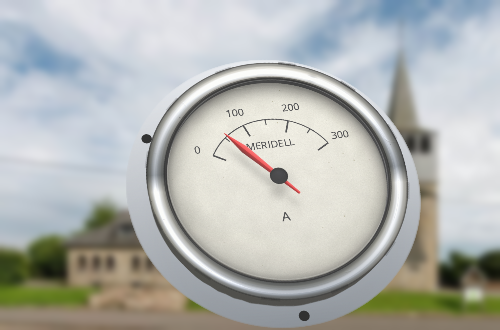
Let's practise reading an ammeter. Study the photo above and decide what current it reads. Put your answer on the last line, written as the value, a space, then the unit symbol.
50 A
